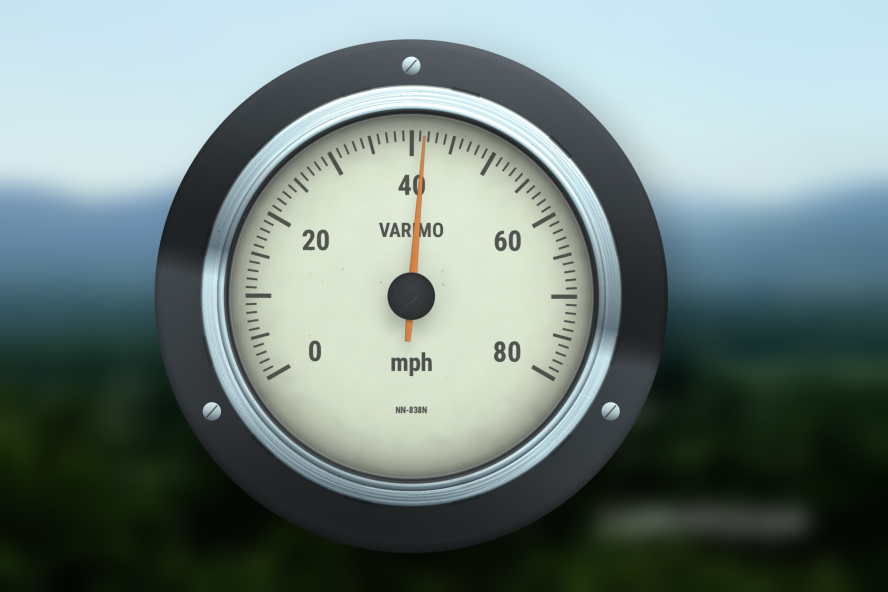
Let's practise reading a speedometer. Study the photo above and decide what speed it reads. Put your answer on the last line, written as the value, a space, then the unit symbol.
41.5 mph
